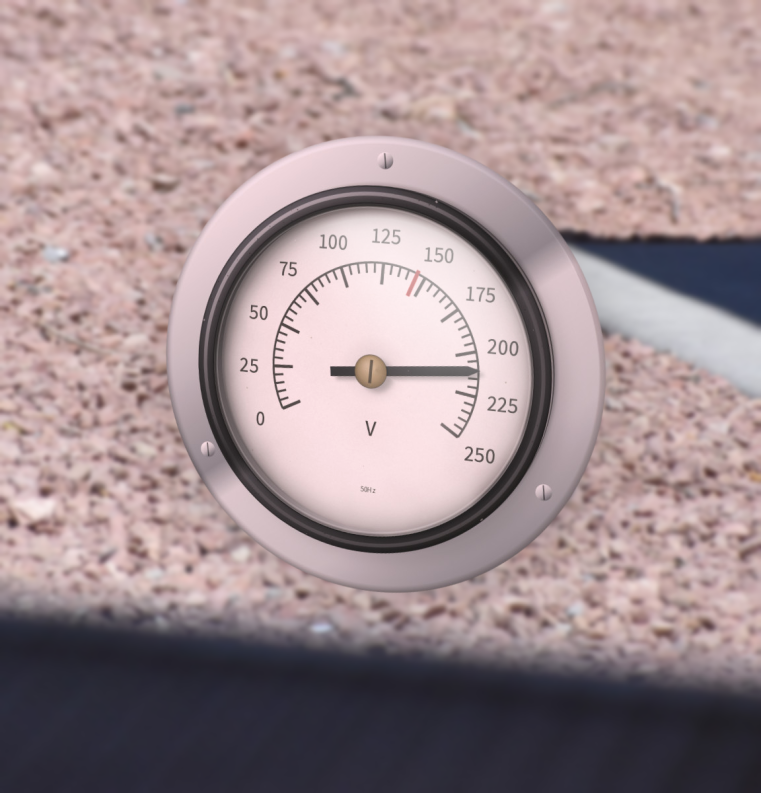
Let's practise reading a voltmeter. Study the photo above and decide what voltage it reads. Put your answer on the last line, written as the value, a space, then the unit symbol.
210 V
